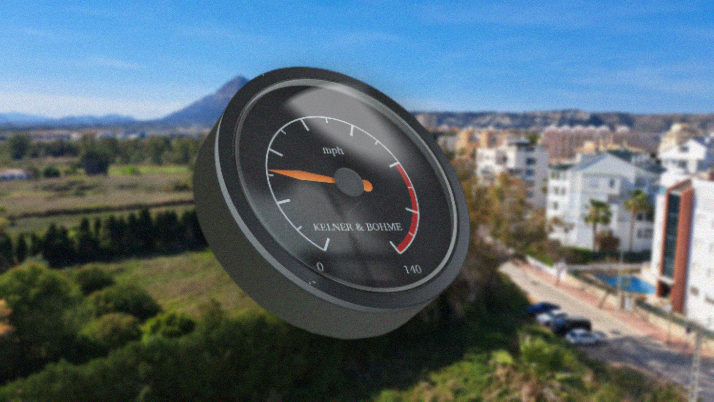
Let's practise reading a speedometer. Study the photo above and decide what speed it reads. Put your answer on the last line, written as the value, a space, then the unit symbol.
30 mph
